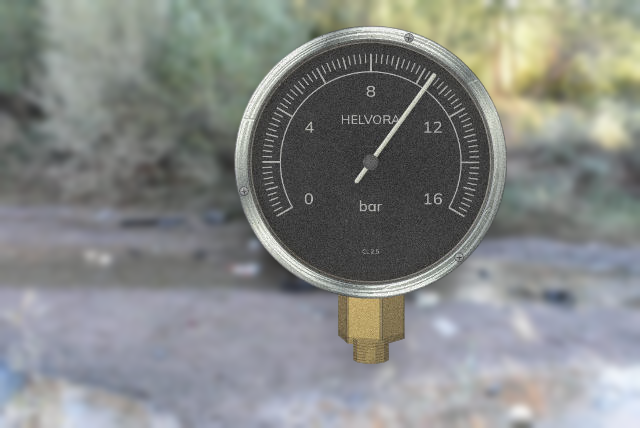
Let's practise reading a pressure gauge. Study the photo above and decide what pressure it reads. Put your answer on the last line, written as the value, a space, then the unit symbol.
10.4 bar
